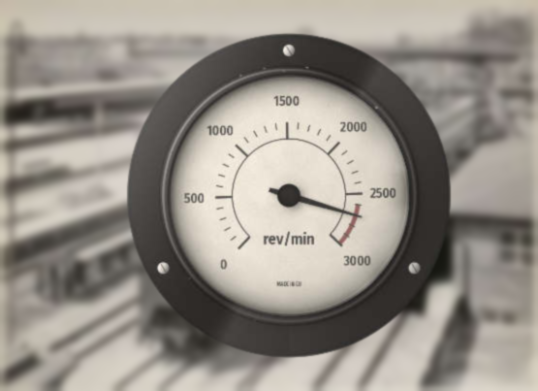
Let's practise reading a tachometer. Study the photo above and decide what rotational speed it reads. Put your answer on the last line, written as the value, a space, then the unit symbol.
2700 rpm
